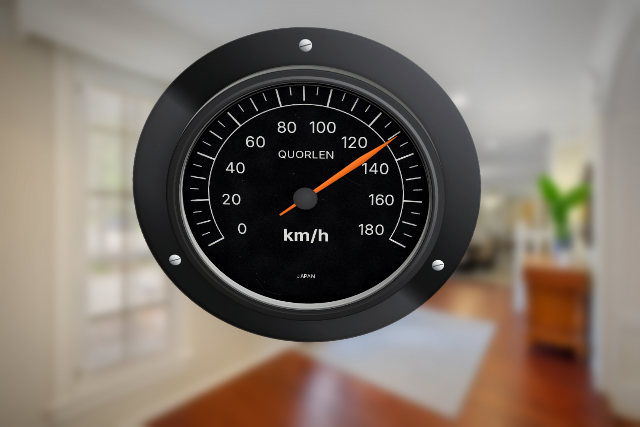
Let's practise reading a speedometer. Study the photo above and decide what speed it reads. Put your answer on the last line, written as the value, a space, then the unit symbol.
130 km/h
